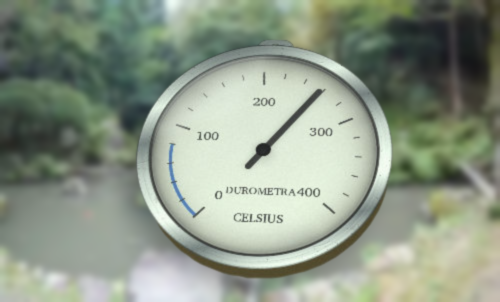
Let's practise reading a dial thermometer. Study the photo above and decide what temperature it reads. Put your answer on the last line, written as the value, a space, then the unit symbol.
260 °C
